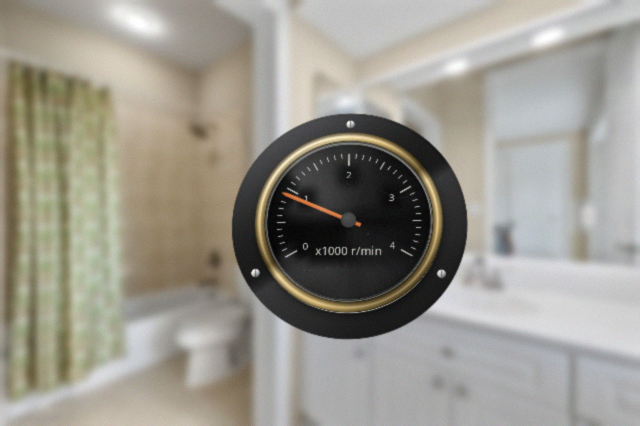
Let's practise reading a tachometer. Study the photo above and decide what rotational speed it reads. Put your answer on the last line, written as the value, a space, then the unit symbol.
900 rpm
